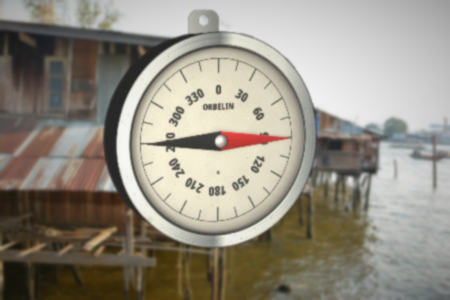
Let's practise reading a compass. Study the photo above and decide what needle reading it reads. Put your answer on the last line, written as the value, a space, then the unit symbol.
90 °
